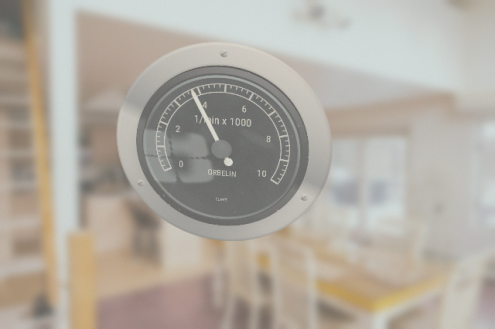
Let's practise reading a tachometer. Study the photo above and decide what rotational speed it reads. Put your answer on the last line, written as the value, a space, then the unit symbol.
3800 rpm
